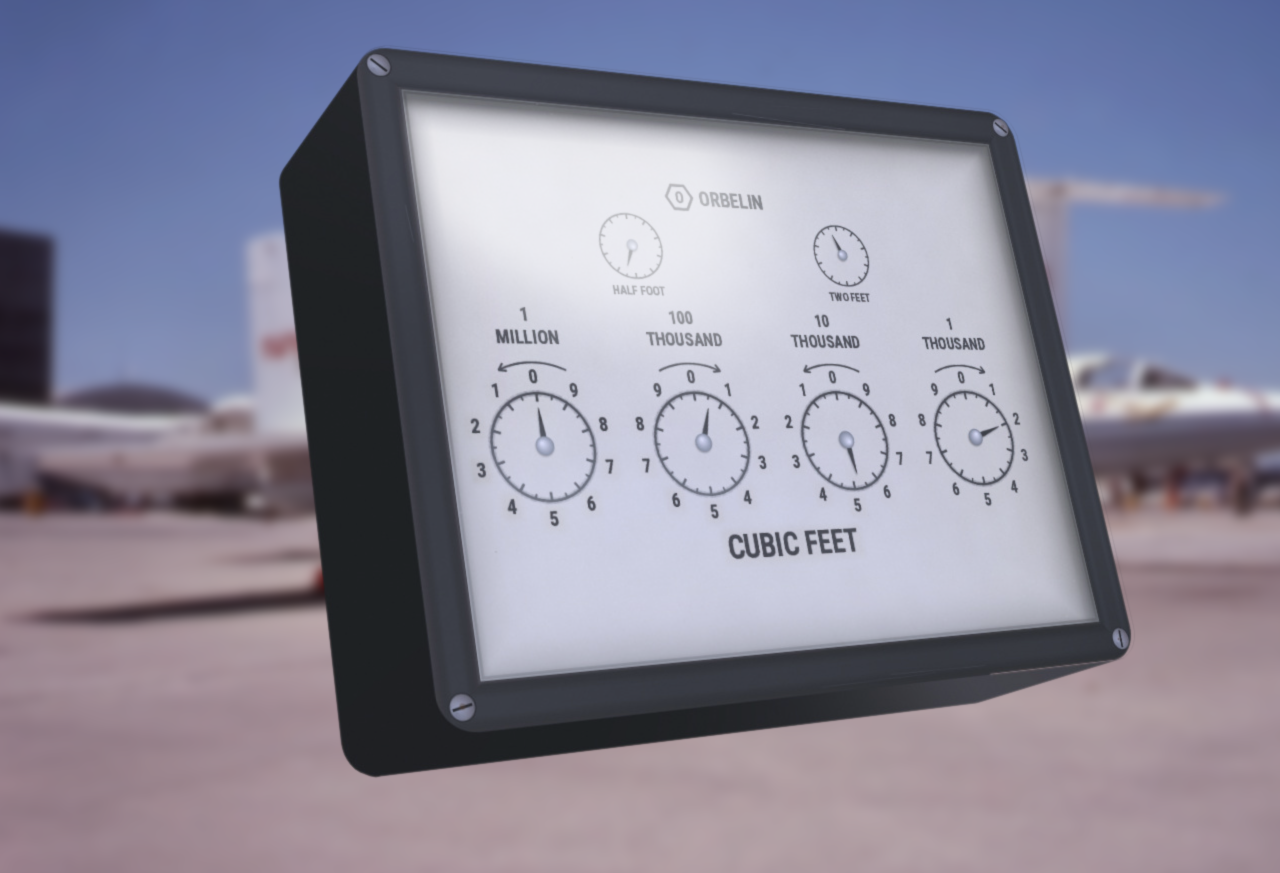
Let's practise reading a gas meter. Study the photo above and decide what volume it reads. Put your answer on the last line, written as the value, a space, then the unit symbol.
5200 ft³
